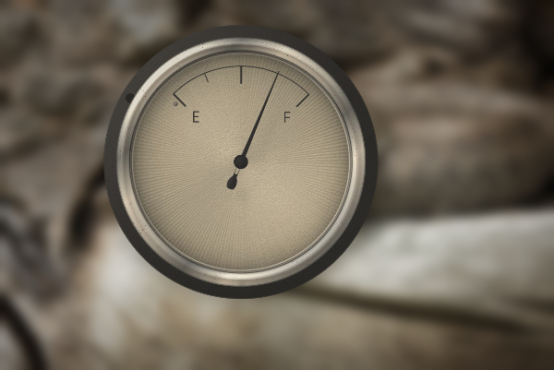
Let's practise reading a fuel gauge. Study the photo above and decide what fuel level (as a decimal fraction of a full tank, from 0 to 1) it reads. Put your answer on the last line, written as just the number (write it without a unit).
0.75
